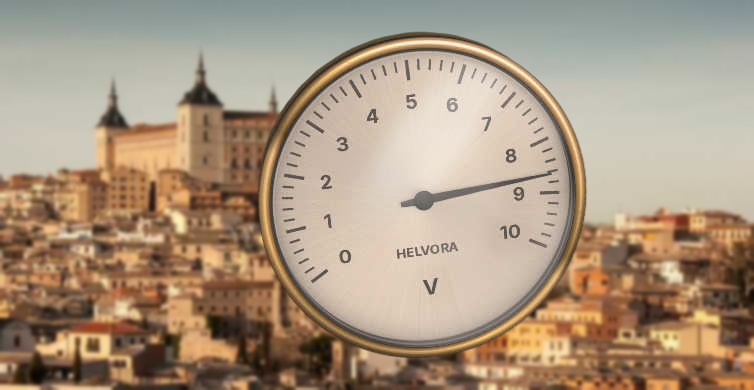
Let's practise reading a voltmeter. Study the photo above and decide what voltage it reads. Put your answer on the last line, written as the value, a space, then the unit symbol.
8.6 V
